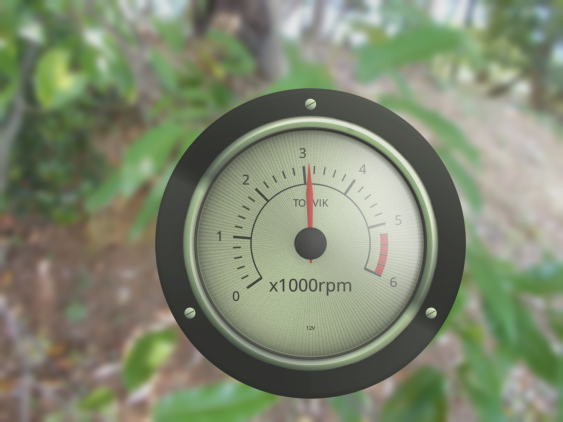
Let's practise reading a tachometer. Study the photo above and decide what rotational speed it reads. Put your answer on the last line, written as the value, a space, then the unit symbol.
3100 rpm
